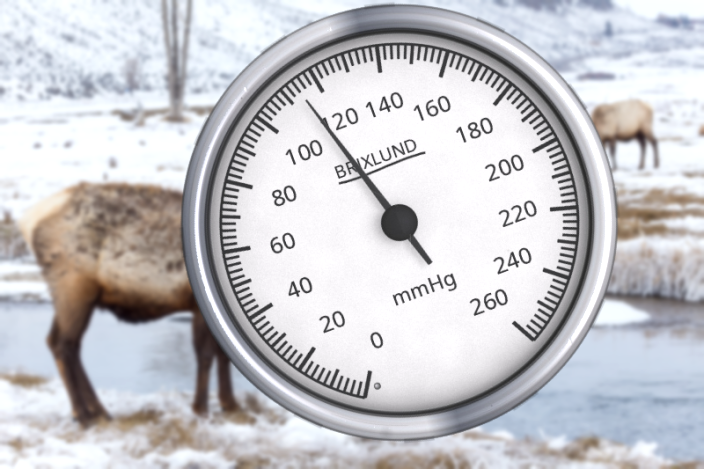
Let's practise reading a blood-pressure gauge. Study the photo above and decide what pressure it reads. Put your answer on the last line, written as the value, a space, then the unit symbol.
114 mmHg
